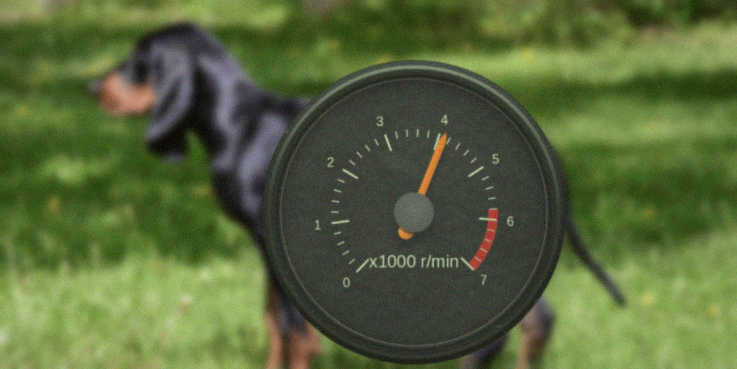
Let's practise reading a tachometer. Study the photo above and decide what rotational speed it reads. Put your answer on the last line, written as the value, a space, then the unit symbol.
4100 rpm
